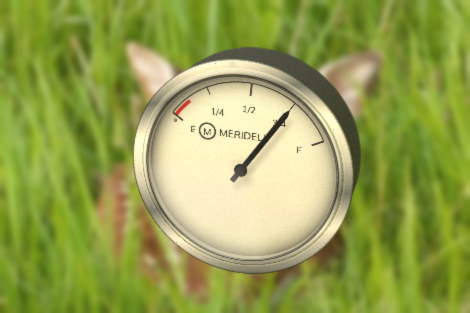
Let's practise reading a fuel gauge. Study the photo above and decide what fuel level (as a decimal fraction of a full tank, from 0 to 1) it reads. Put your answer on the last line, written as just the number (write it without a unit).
0.75
